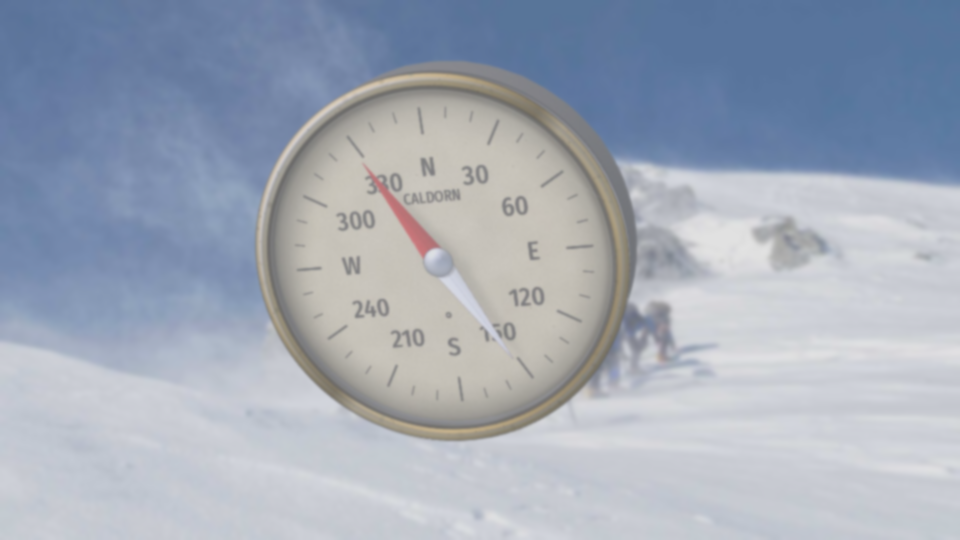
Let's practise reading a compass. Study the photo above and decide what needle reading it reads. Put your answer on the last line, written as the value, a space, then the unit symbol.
330 °
